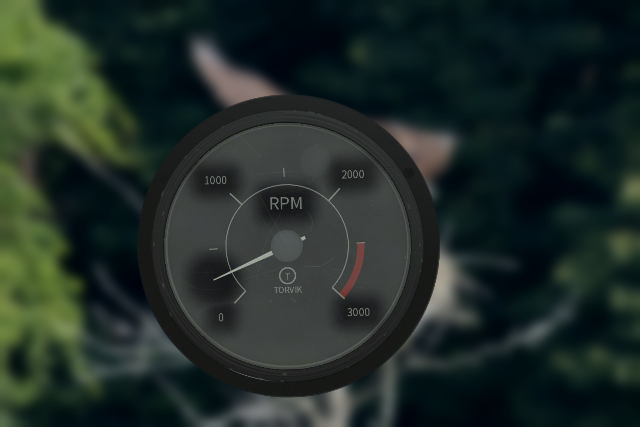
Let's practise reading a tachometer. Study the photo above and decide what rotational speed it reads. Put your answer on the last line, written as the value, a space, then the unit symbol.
250 rpm
